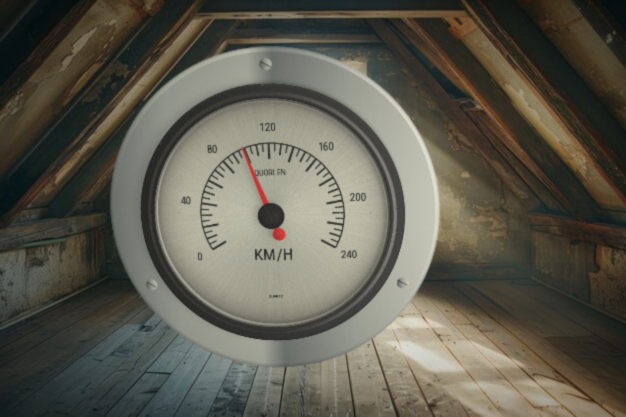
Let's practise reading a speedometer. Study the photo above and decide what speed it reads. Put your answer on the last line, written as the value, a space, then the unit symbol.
100 km/h
